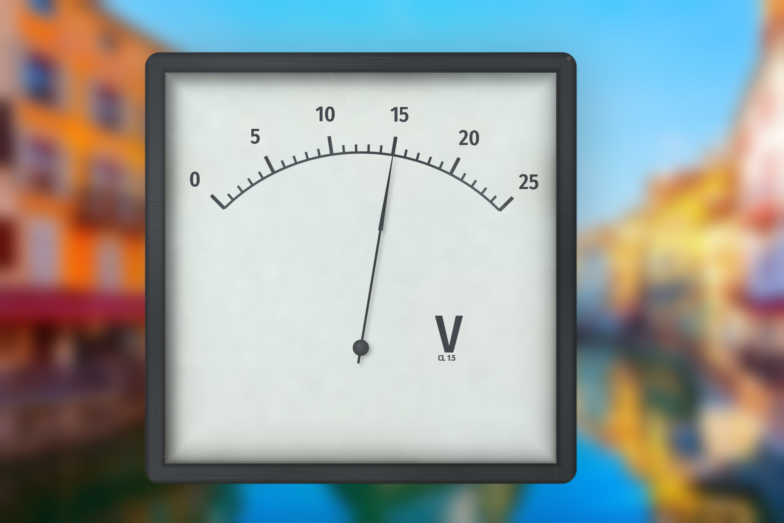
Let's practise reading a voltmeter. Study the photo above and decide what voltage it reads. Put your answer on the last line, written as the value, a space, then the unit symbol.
15 V
